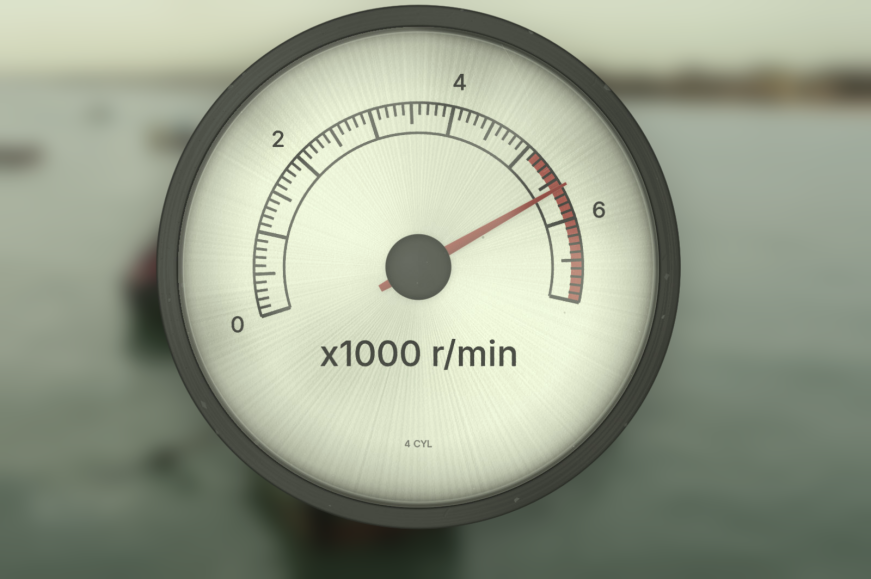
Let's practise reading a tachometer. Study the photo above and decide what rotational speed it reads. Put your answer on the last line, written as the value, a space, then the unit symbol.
5600 rpm
